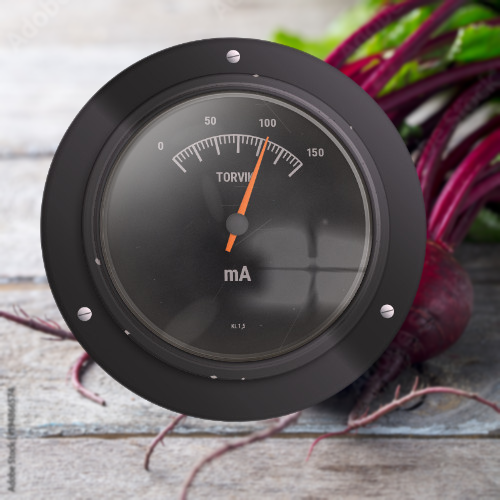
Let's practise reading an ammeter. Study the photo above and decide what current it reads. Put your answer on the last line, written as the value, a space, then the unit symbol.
105 mA
